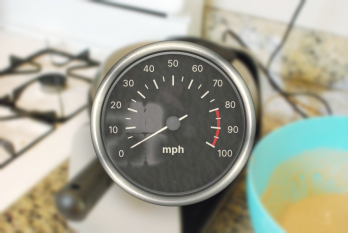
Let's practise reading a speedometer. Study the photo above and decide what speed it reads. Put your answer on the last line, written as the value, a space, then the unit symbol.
0 mph
